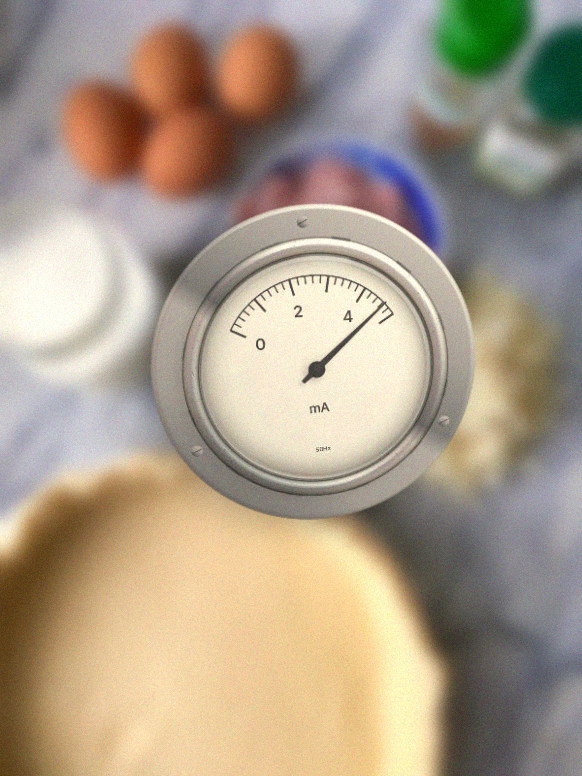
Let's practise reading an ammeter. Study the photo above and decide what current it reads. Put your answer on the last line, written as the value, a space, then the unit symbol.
4.6 mA
